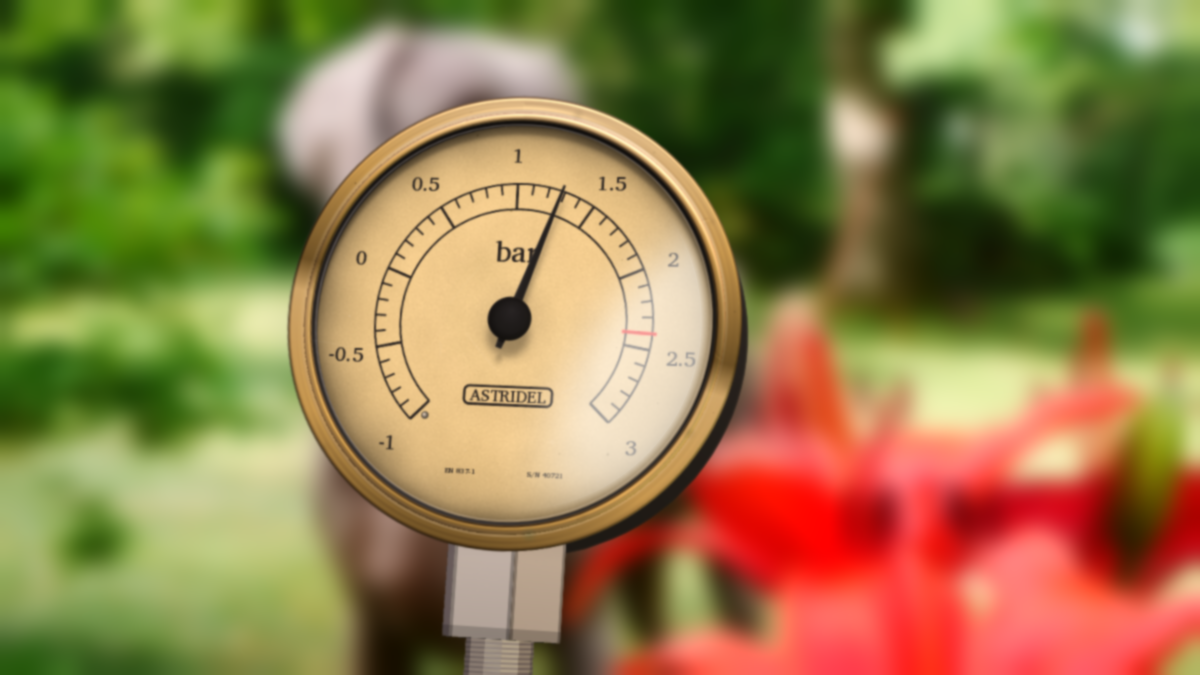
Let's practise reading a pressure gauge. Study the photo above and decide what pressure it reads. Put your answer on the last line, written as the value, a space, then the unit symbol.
1.3 bar
